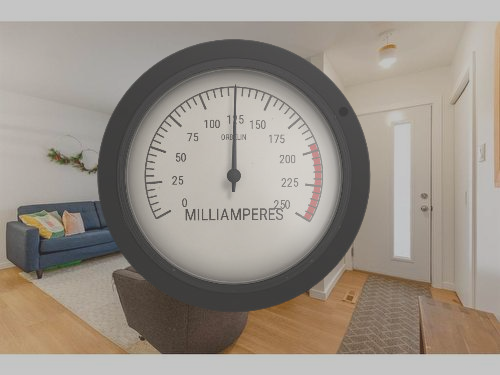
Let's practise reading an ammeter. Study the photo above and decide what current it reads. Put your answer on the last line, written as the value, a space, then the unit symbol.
125 mA
